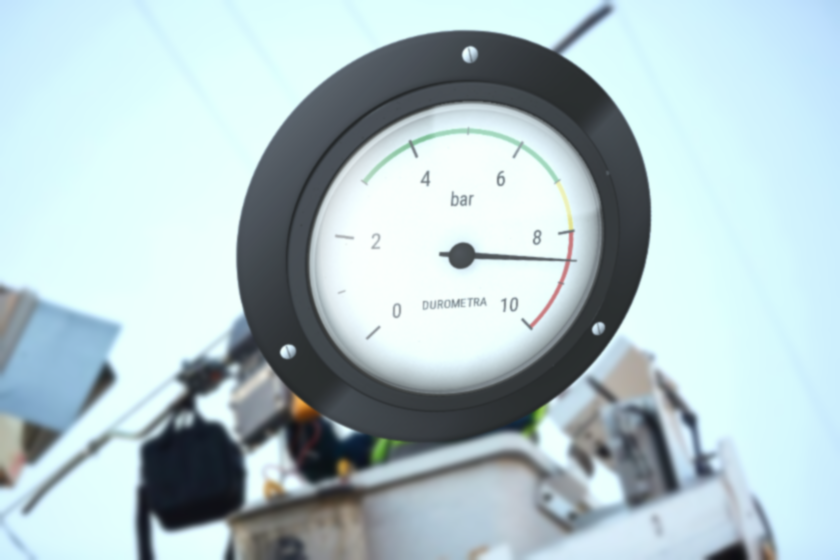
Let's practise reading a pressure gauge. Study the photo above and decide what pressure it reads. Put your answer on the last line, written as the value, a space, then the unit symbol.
8.5 bar
